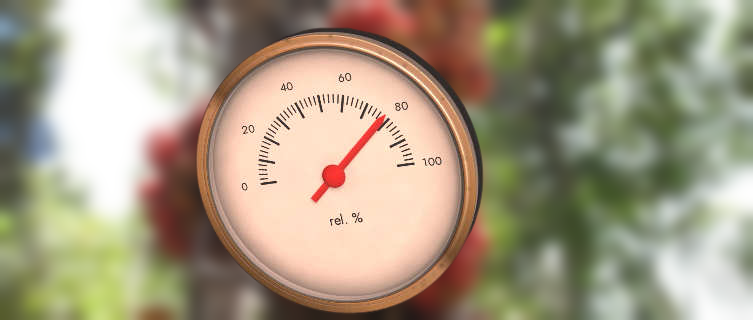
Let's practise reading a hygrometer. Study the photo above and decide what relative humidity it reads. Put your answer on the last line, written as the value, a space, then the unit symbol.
78 %
